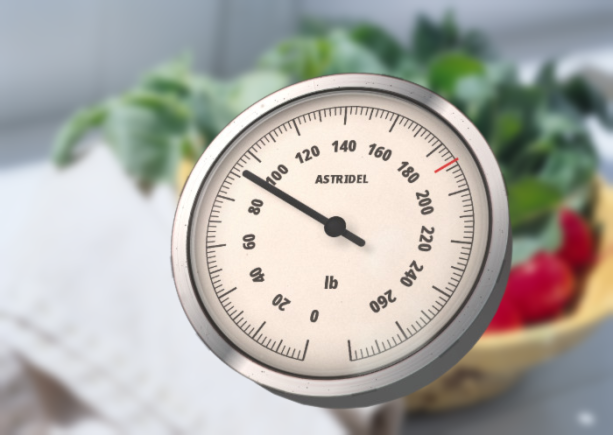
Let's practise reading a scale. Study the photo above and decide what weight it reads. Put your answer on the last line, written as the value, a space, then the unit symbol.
92 lb
